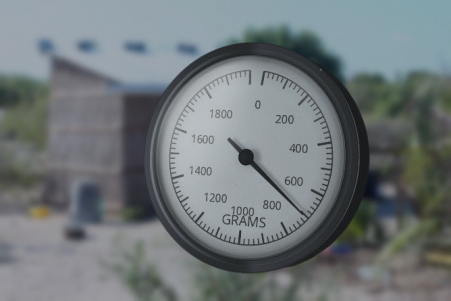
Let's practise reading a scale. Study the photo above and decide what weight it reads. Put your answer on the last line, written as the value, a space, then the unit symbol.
700 g
